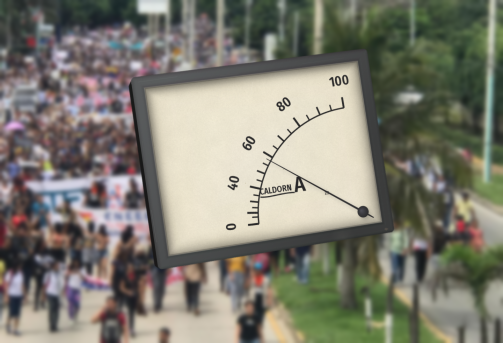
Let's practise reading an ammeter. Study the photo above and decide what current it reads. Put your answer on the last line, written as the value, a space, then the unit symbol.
57.5 A
